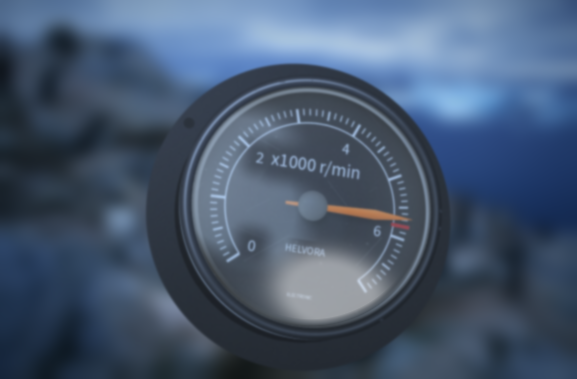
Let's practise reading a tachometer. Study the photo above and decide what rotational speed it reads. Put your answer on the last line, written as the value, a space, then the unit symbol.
5700 rpm
